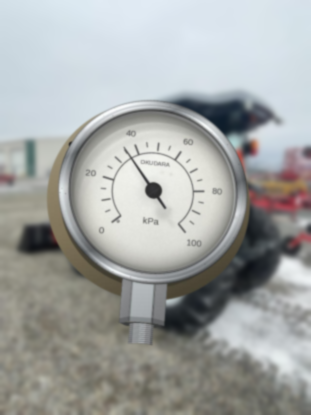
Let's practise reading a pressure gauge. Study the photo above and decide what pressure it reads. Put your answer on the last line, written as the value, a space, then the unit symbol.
35 kPa
